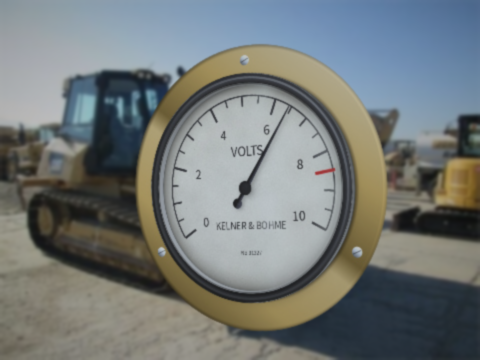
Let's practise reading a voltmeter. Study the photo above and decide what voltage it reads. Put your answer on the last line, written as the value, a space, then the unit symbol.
6.5 V
